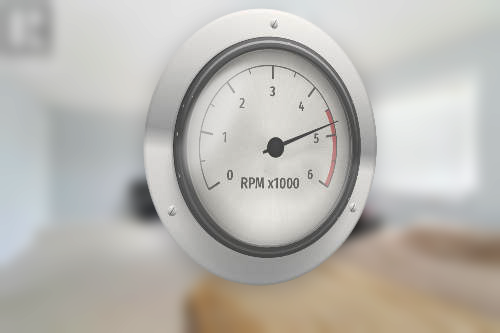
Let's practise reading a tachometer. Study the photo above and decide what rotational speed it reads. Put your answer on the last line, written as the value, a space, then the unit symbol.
4750 rpm
